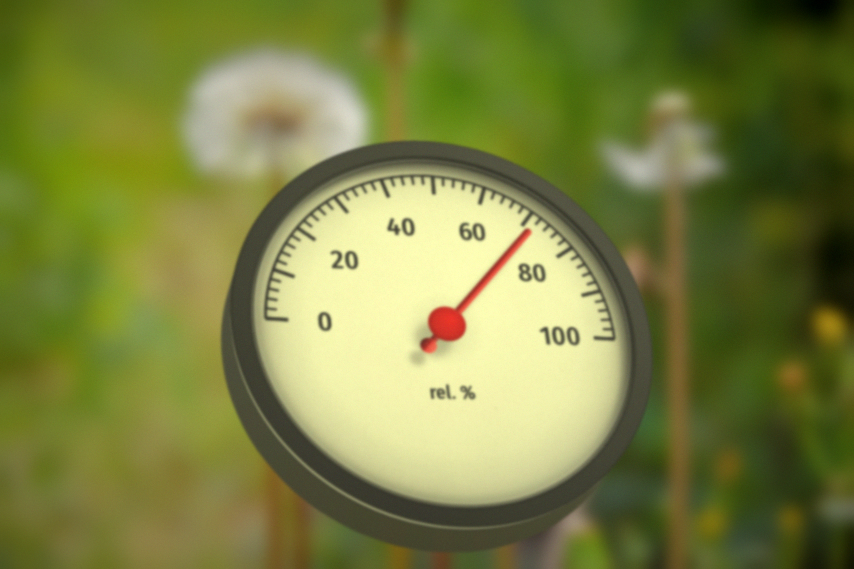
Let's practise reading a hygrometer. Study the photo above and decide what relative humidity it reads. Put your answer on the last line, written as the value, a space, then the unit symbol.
72 %
